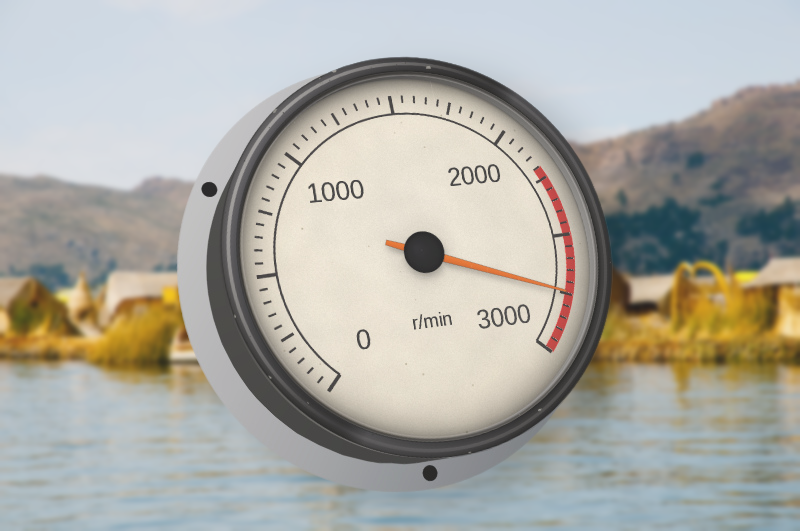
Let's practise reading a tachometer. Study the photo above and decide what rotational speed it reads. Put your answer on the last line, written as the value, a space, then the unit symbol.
2750 rpm
